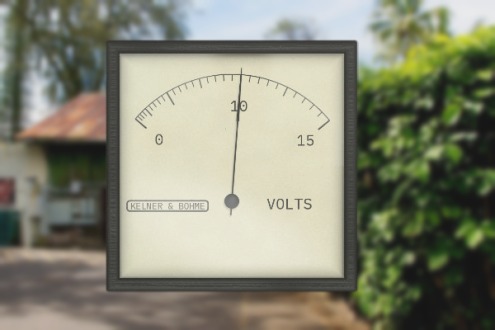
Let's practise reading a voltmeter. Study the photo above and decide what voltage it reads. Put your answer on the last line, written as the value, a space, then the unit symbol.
10 V
